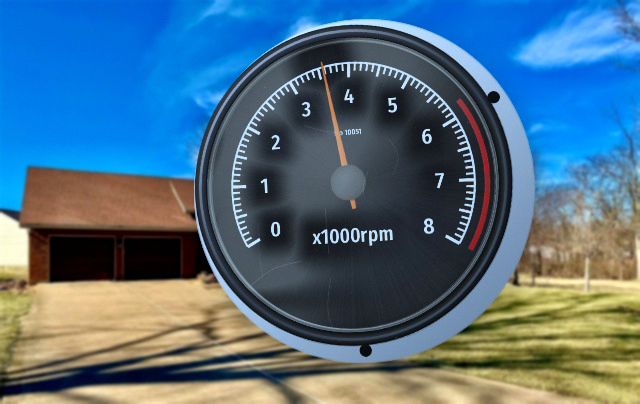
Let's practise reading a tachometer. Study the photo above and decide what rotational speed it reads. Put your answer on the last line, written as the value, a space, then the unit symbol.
3600 rpm
